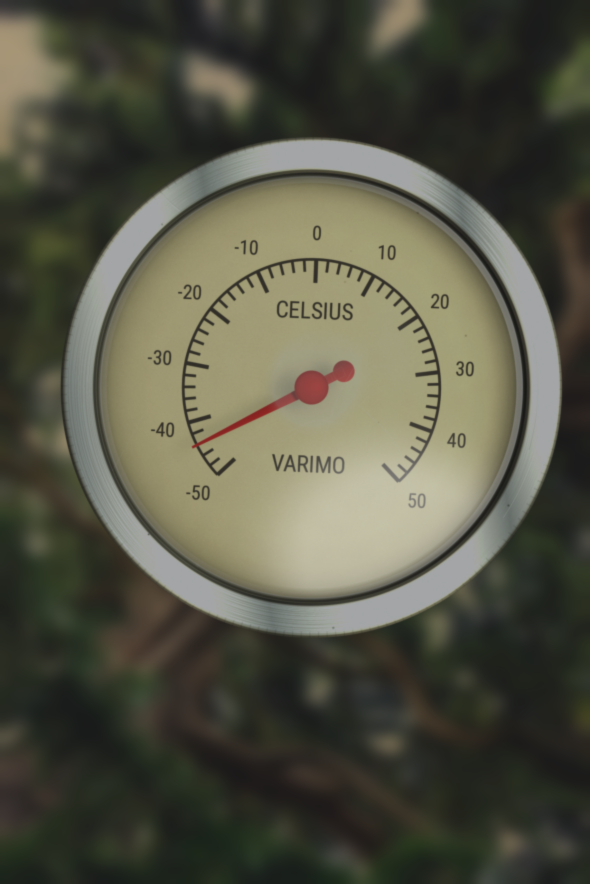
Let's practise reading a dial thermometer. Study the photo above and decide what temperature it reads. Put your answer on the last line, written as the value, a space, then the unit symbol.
-44 °C
